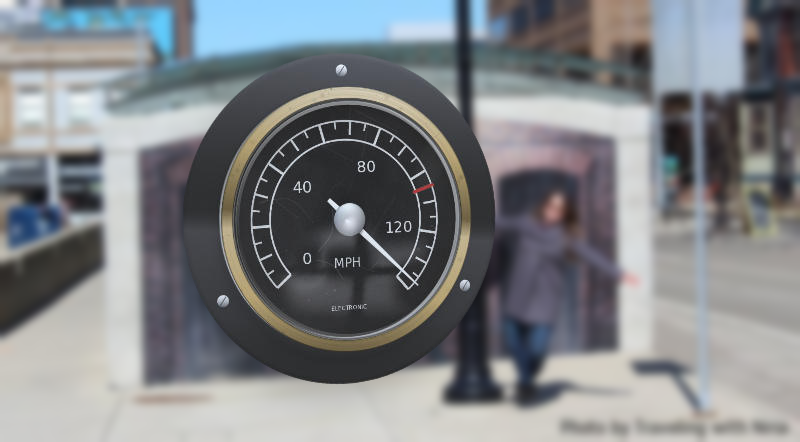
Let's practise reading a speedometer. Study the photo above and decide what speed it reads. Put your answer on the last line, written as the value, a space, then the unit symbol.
137.5 mph
